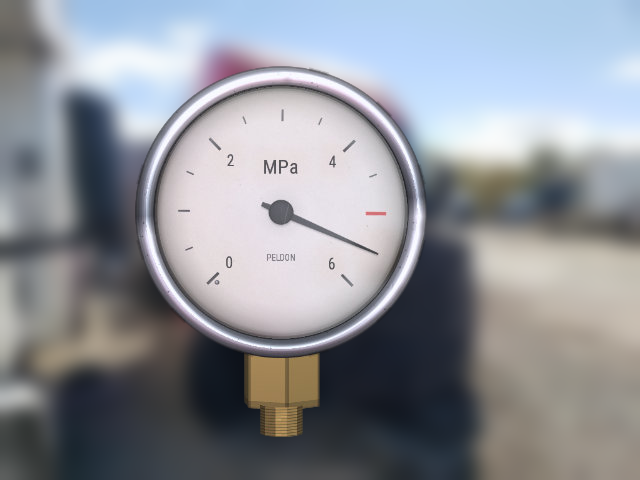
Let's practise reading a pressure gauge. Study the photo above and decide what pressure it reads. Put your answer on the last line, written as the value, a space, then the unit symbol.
5.5 MPa
